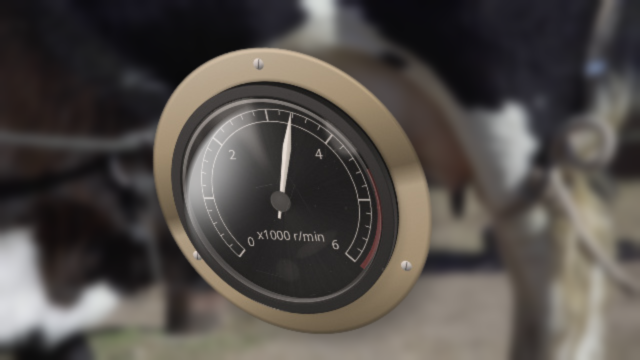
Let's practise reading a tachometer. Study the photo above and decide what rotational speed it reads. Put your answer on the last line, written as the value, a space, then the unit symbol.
3400 rpm
